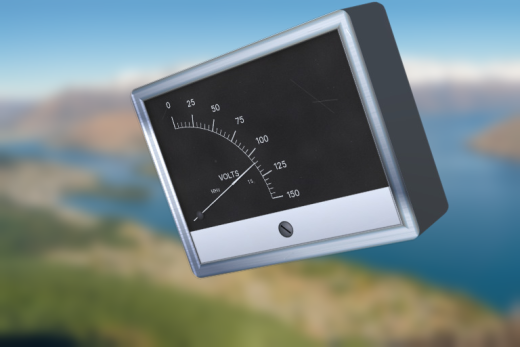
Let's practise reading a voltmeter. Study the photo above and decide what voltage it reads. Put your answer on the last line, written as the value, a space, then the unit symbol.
110 V
